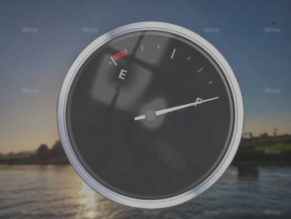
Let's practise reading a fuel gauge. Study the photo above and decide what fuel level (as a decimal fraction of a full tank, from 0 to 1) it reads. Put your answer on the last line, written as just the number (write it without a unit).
1
